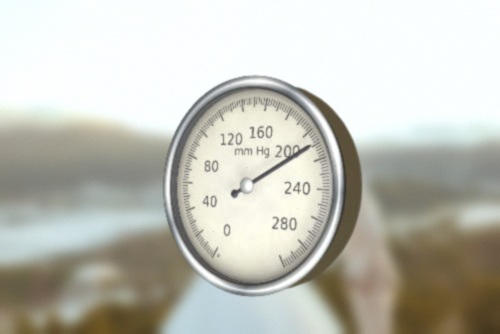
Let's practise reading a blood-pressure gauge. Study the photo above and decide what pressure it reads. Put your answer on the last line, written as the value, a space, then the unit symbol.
210 mmHg
